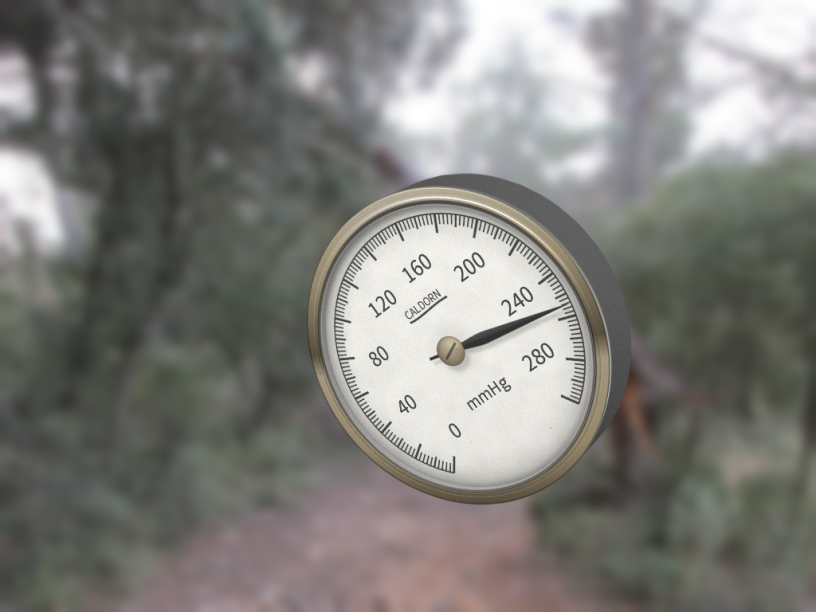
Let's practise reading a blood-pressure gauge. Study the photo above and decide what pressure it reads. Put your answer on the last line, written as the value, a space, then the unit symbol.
254 mmHg
